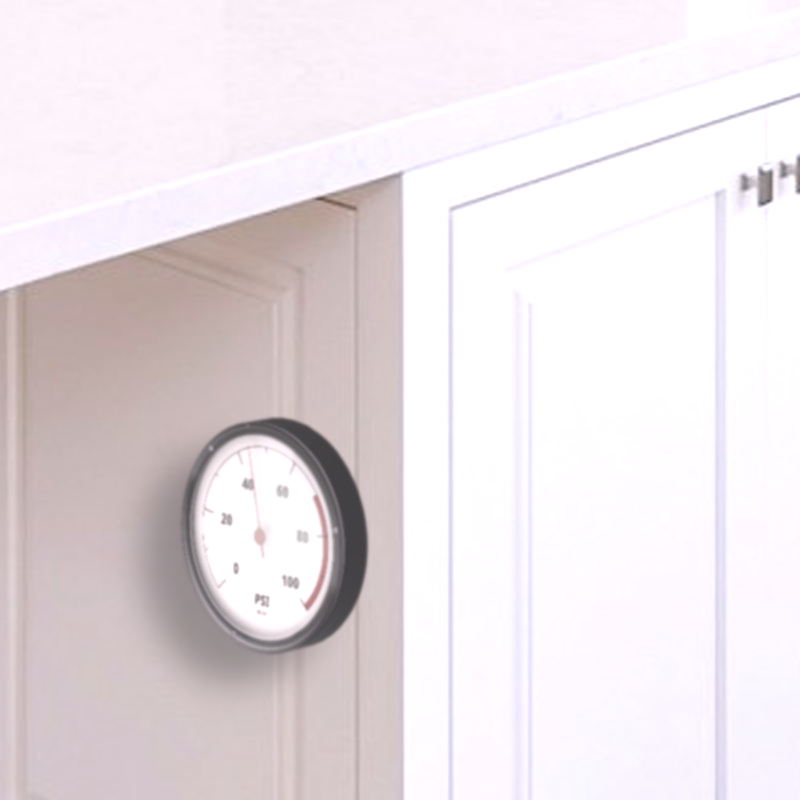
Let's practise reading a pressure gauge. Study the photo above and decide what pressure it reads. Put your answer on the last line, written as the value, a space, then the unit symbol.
45 psi
